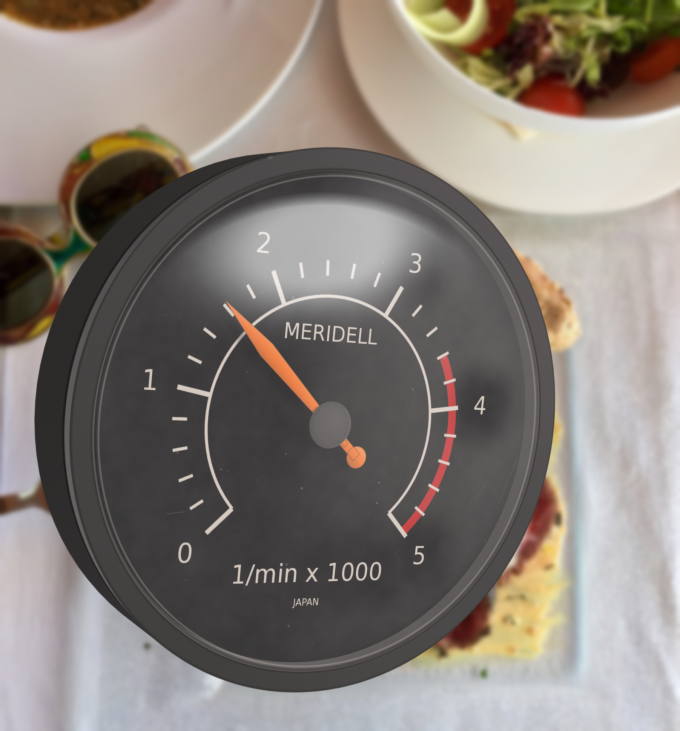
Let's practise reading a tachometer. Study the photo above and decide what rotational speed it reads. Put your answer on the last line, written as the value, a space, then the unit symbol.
1600 rpm
